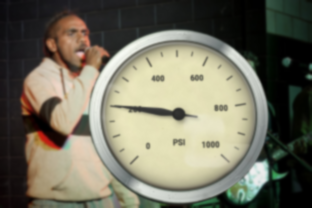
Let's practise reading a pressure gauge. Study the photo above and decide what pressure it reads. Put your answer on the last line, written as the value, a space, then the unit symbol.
200 psi
